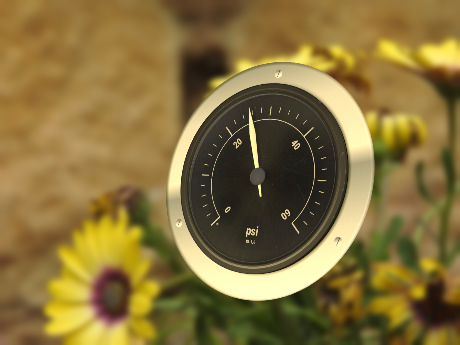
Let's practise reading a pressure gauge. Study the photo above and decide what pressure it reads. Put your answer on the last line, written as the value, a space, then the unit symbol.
26 psi
